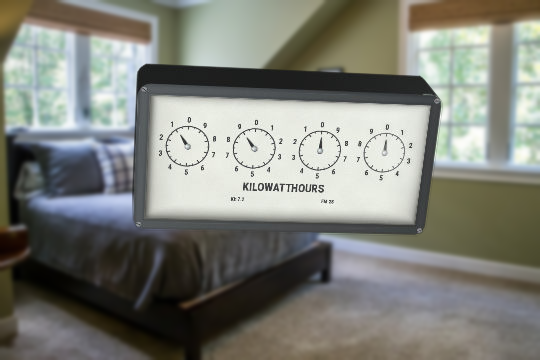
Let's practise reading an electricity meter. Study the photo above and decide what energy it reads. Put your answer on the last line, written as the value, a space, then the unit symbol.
900 kWh
